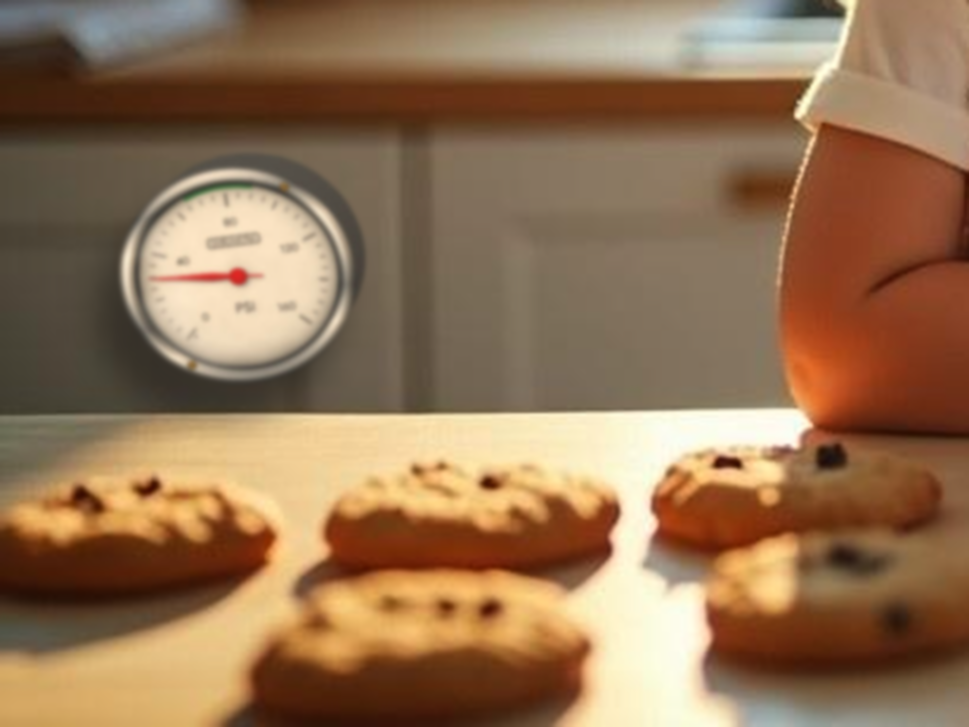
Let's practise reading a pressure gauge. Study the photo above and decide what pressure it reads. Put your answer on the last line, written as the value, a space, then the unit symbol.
30 psi
